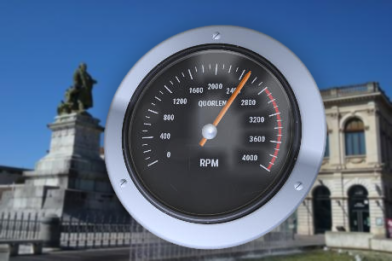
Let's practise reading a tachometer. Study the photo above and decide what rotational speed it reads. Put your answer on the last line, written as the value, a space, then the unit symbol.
2500 rpm
